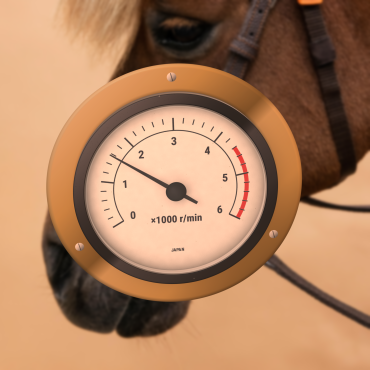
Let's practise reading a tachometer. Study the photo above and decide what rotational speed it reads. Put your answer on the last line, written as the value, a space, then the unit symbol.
1600 rpm
